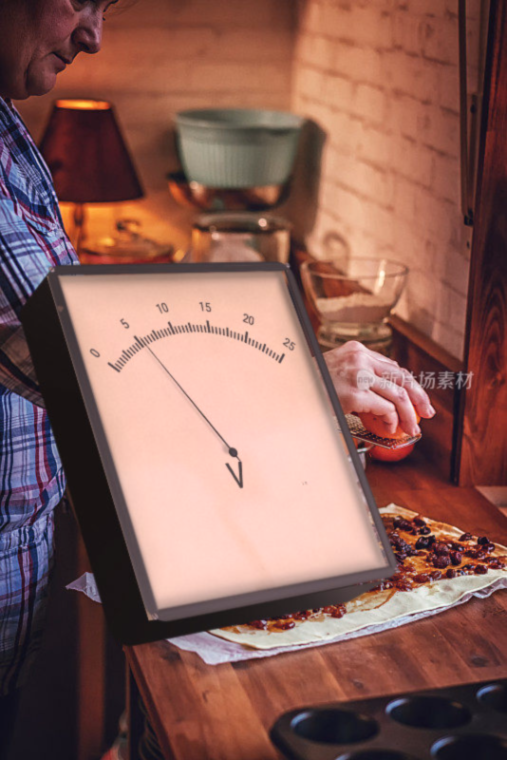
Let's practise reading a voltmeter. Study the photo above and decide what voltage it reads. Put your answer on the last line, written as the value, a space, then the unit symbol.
5 V
